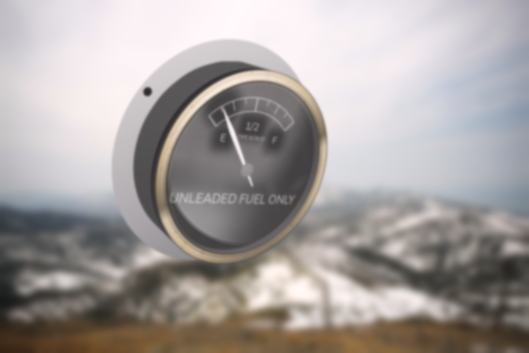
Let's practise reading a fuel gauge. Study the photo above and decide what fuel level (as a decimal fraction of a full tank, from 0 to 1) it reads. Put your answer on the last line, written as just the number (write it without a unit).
0.125
